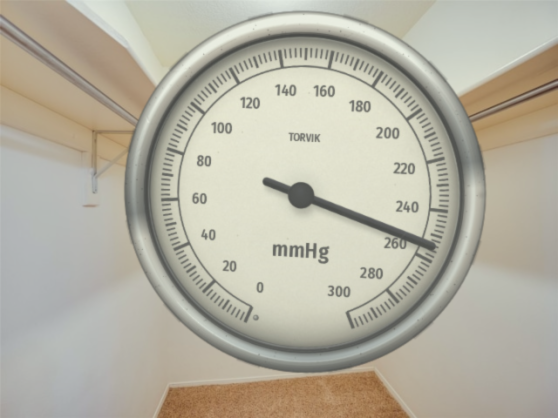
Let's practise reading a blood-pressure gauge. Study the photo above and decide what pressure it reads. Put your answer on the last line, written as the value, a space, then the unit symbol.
254 mmHg
